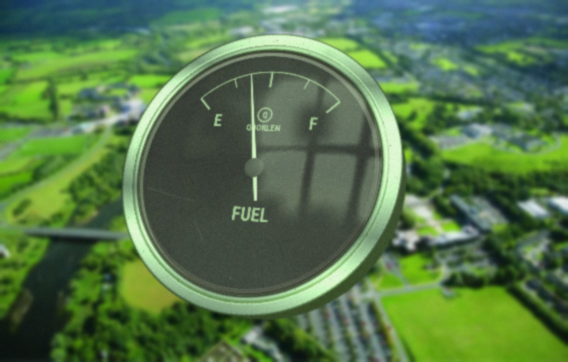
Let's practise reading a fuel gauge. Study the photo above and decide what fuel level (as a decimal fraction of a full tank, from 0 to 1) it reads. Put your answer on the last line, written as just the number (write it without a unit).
0.375
